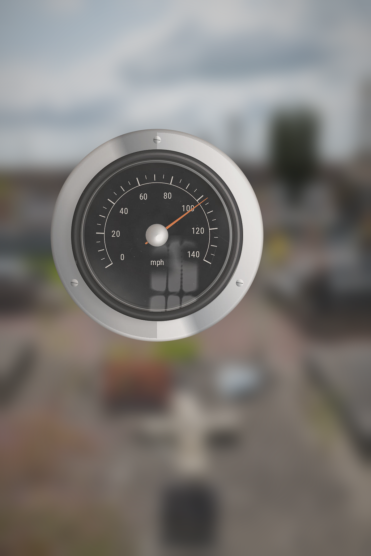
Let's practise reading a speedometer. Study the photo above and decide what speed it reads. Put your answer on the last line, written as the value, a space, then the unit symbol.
102.5 mph
